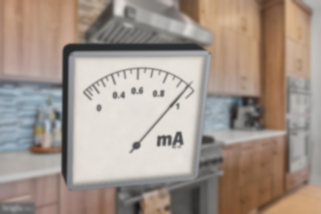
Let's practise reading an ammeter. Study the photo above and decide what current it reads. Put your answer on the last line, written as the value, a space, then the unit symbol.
0.95 mA
